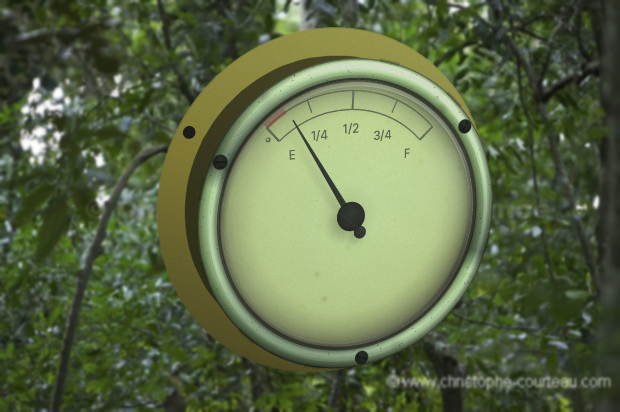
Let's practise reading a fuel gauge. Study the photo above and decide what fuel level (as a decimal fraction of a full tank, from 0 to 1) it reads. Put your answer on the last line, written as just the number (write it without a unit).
0.125
